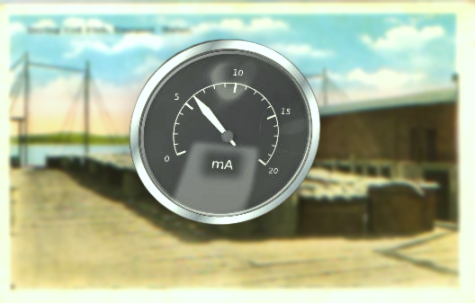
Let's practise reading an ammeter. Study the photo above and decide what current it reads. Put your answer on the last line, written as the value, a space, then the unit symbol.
6 mA
